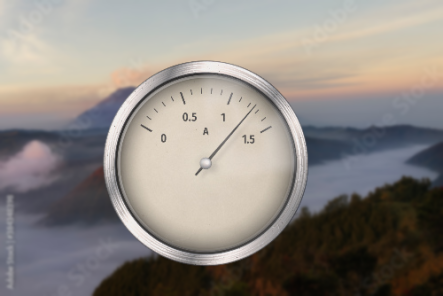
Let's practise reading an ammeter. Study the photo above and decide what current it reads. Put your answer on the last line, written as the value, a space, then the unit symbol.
1.25 A
